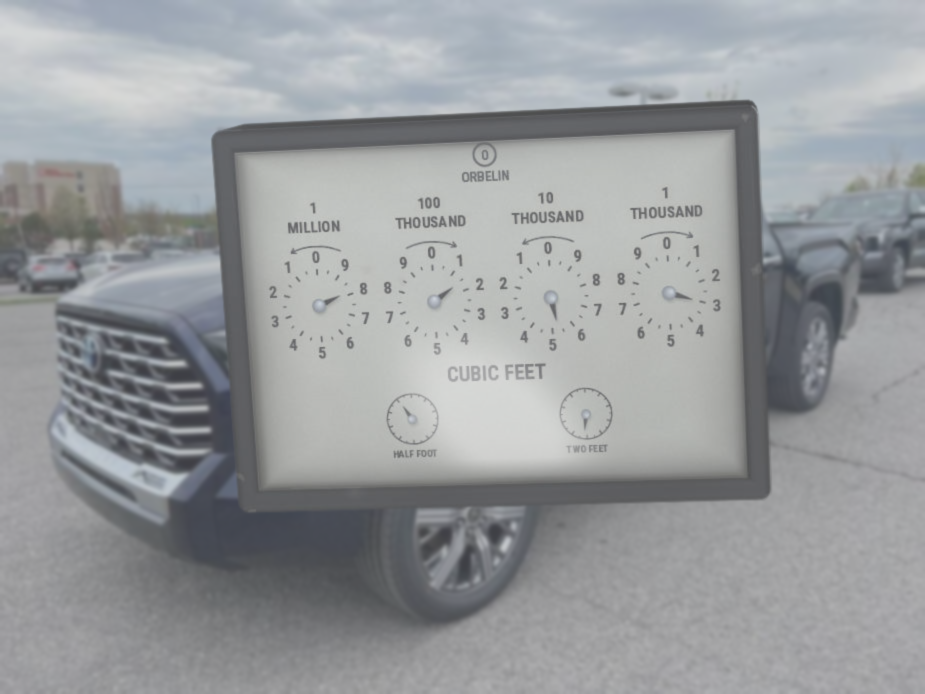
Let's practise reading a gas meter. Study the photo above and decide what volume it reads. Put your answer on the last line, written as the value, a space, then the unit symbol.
815300 ft³
